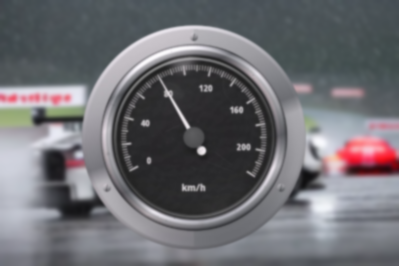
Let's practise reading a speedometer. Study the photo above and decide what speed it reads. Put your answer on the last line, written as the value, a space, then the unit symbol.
80 km/h
